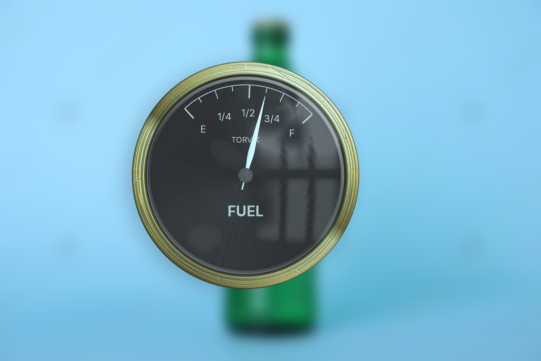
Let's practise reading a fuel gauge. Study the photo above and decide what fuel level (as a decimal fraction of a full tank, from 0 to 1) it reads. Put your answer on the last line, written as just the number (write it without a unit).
0.625
